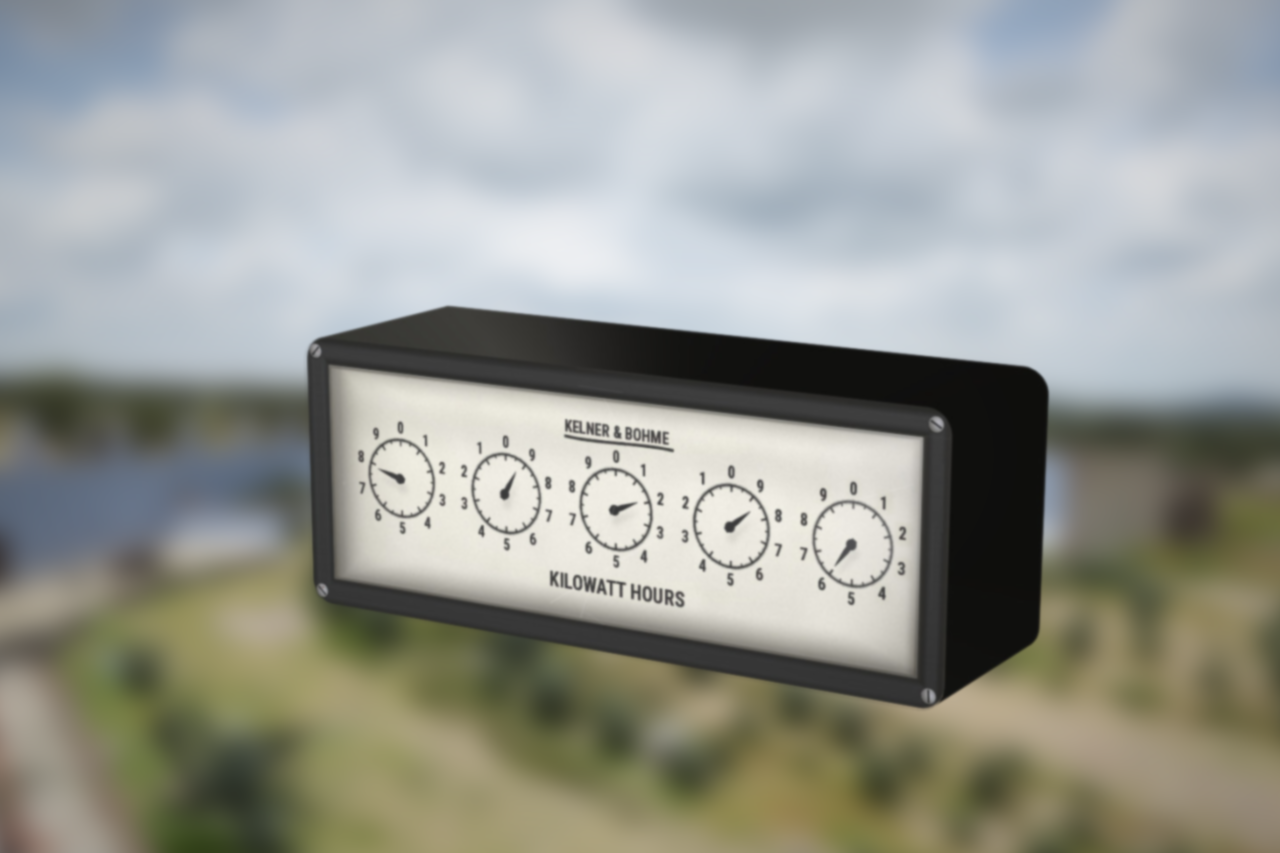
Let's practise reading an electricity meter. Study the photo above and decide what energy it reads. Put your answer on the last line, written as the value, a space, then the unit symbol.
79186 kWh
